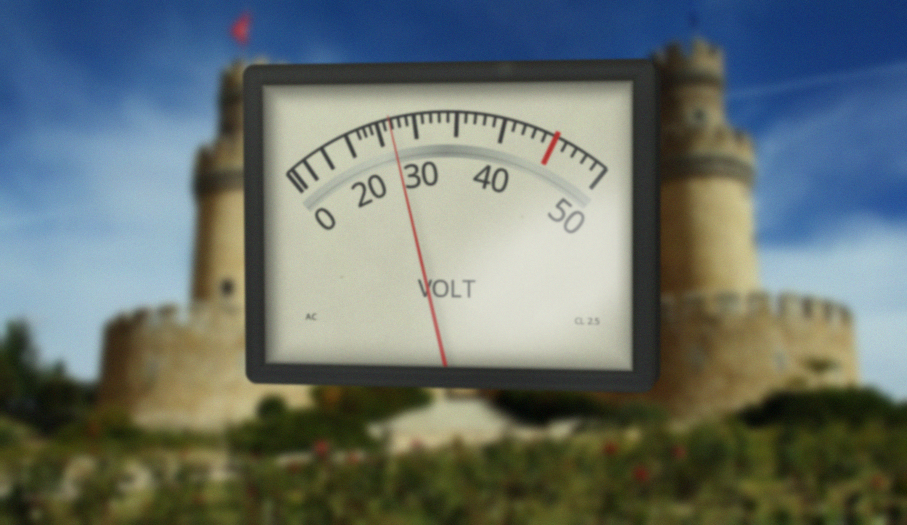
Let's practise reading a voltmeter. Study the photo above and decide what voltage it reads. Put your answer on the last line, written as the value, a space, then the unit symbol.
27 V
